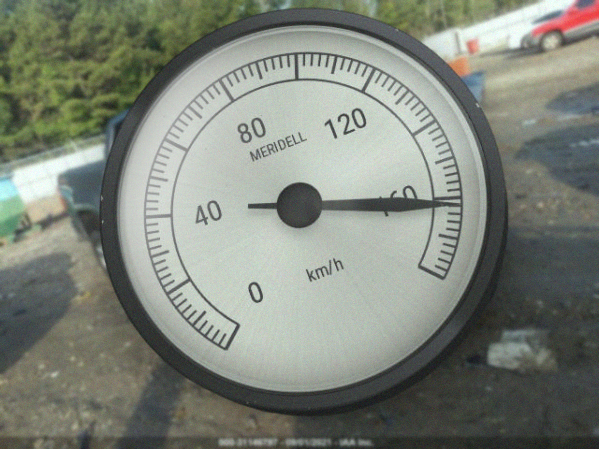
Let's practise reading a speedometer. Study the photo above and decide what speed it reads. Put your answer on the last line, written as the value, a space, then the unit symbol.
162 km/h
